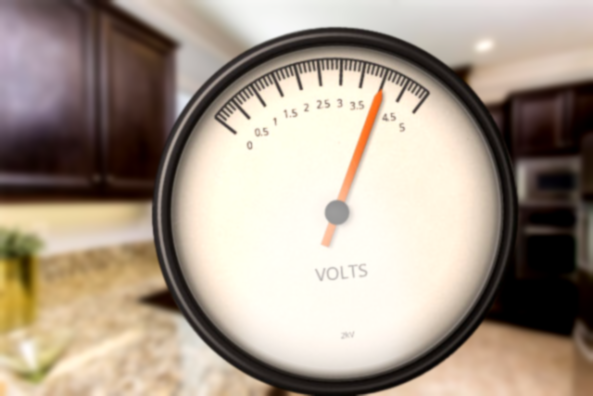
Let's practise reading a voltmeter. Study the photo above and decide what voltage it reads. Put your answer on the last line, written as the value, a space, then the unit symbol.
4 V
